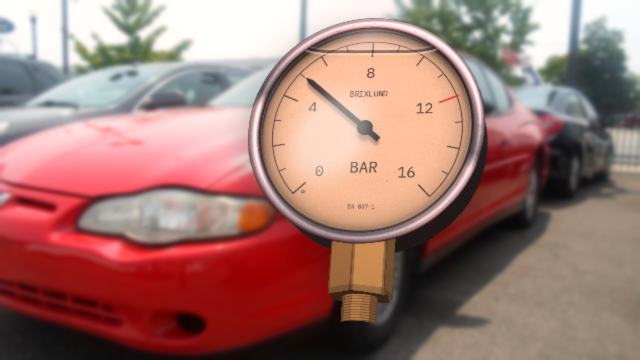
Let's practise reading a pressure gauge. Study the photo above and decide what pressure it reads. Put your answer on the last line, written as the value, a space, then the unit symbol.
5 bar
